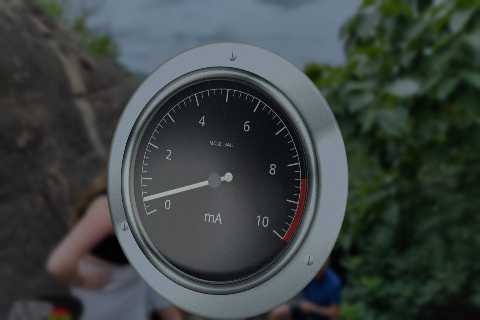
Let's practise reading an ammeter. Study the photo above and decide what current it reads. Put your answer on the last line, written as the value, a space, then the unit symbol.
0.4 mA
